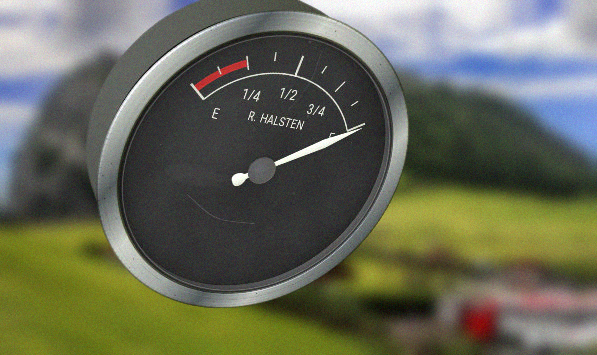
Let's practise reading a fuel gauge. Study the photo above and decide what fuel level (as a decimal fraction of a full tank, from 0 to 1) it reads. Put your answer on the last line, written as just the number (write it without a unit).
1
